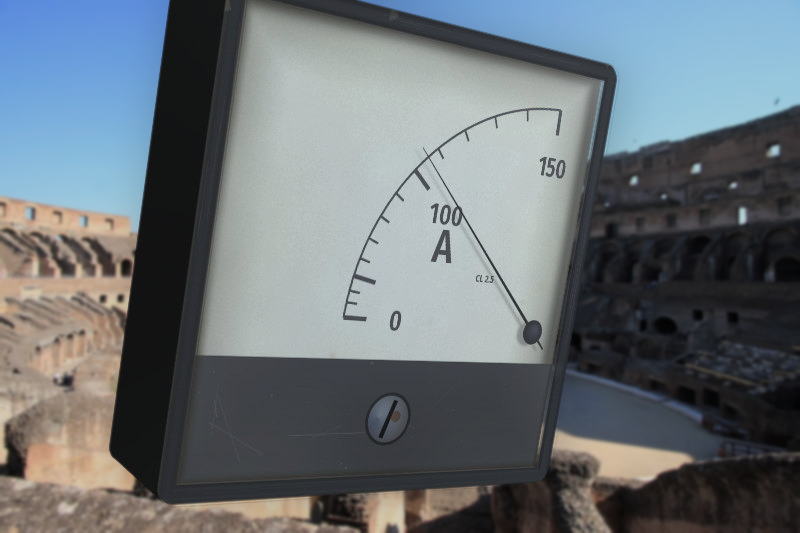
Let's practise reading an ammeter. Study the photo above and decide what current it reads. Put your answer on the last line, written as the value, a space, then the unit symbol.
105 A
